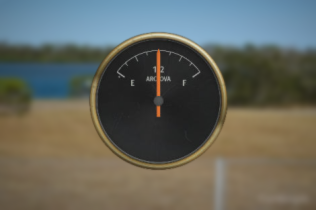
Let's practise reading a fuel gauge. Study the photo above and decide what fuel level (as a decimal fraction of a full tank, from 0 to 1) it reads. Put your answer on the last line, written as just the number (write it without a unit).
0.5
